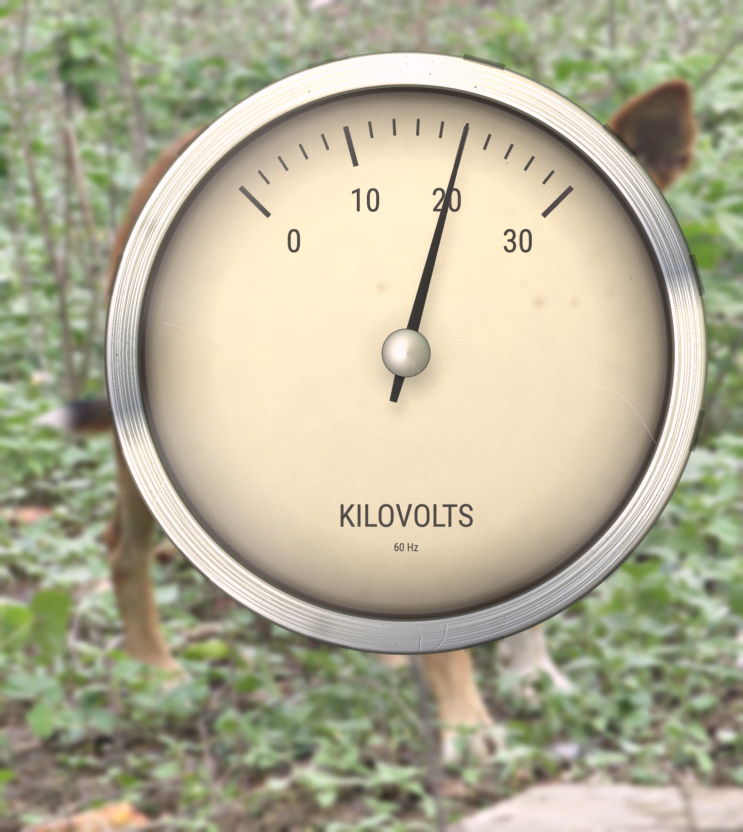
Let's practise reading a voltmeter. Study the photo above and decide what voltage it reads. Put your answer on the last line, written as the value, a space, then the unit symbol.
20 kV
